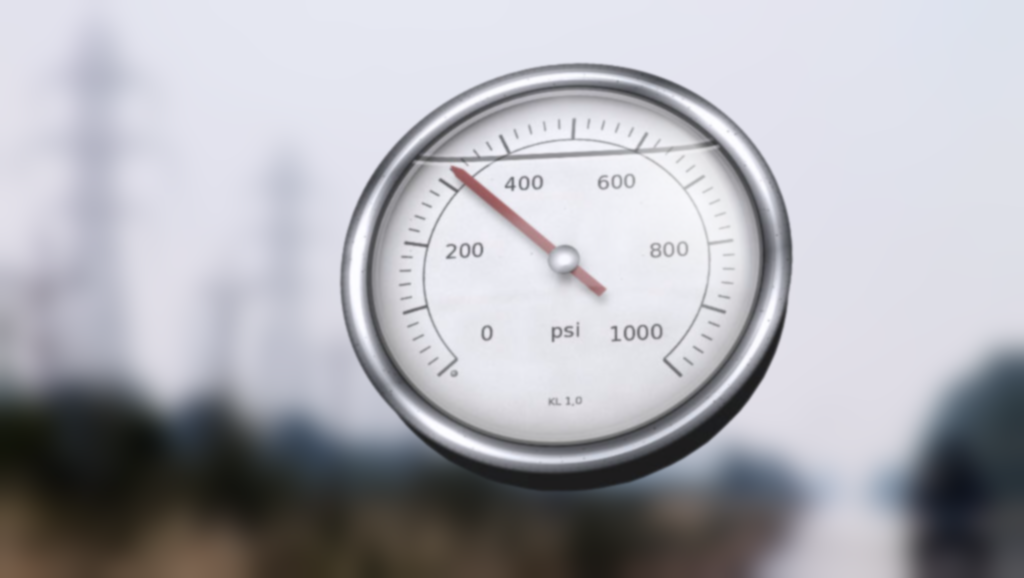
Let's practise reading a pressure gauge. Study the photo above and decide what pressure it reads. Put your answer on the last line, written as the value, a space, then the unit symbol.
320 psi
